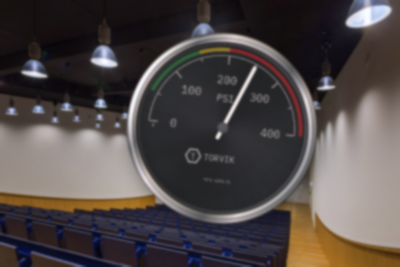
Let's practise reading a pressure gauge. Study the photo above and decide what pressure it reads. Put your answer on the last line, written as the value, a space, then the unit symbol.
250 psi
